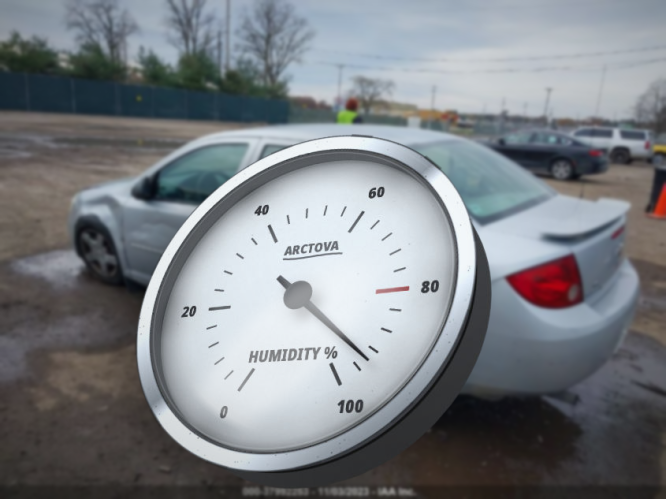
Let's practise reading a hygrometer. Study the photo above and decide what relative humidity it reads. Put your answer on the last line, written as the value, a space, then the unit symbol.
94 %
